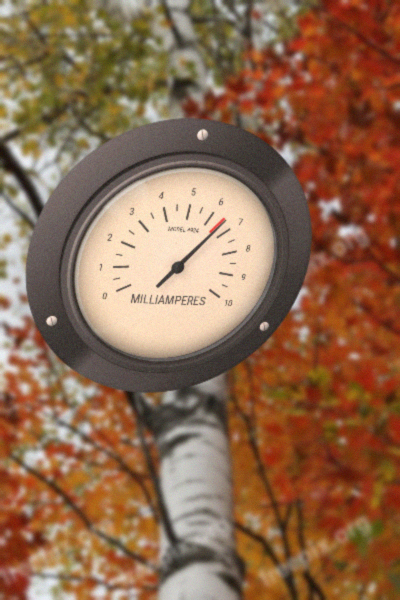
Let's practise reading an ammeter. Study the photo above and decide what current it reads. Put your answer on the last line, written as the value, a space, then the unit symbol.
6.5 mA
